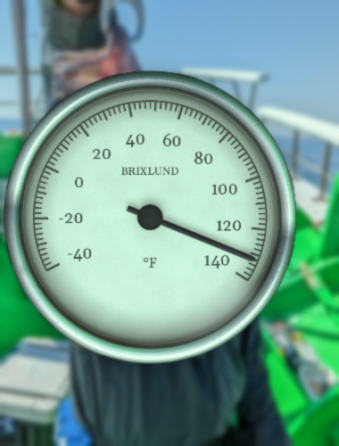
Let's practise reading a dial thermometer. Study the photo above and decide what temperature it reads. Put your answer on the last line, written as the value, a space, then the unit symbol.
132 °F
